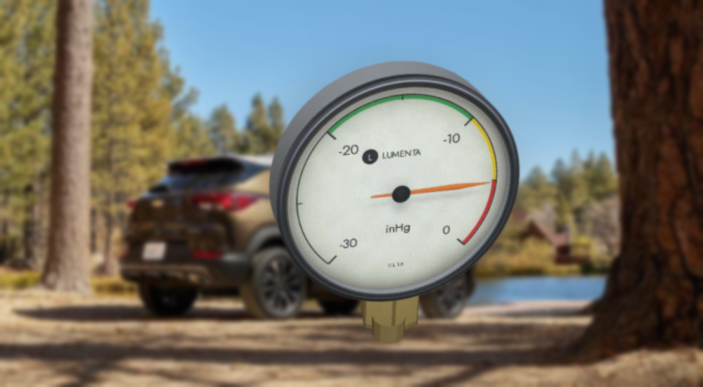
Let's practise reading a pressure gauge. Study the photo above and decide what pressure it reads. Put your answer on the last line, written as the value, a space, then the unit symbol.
-5 inHg
